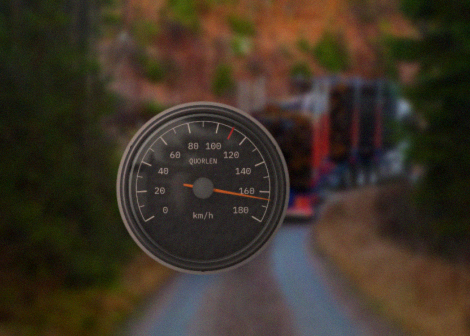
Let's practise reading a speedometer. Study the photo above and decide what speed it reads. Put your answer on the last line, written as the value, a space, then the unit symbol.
165 km/h
